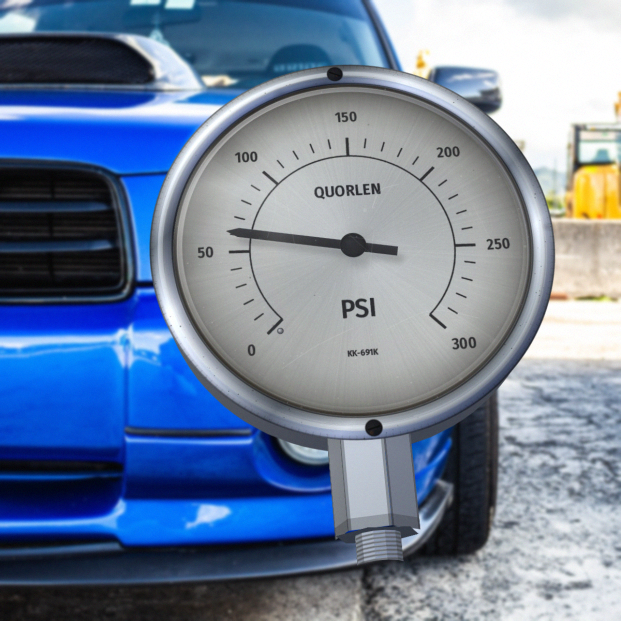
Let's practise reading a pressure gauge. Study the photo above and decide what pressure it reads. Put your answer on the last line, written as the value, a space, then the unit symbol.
60 psi
